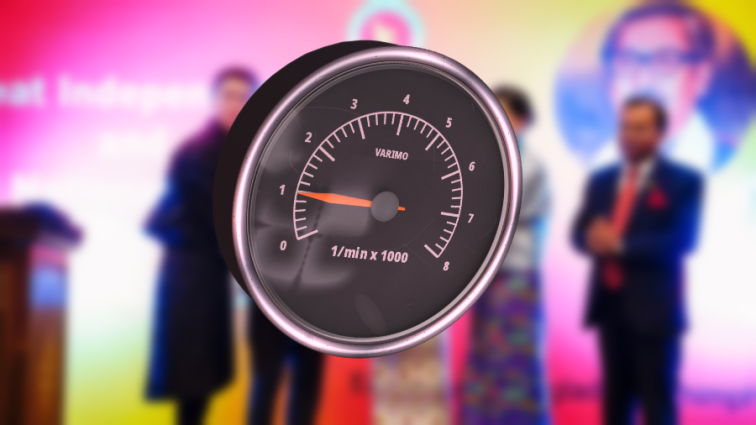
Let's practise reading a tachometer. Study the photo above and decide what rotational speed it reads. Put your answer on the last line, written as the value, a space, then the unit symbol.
1000 rpm
